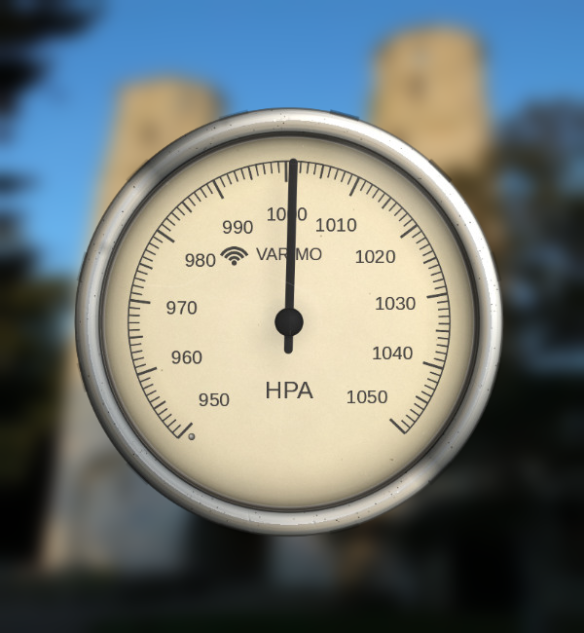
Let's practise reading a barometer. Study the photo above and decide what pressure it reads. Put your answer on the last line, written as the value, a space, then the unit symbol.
1001 hPa
